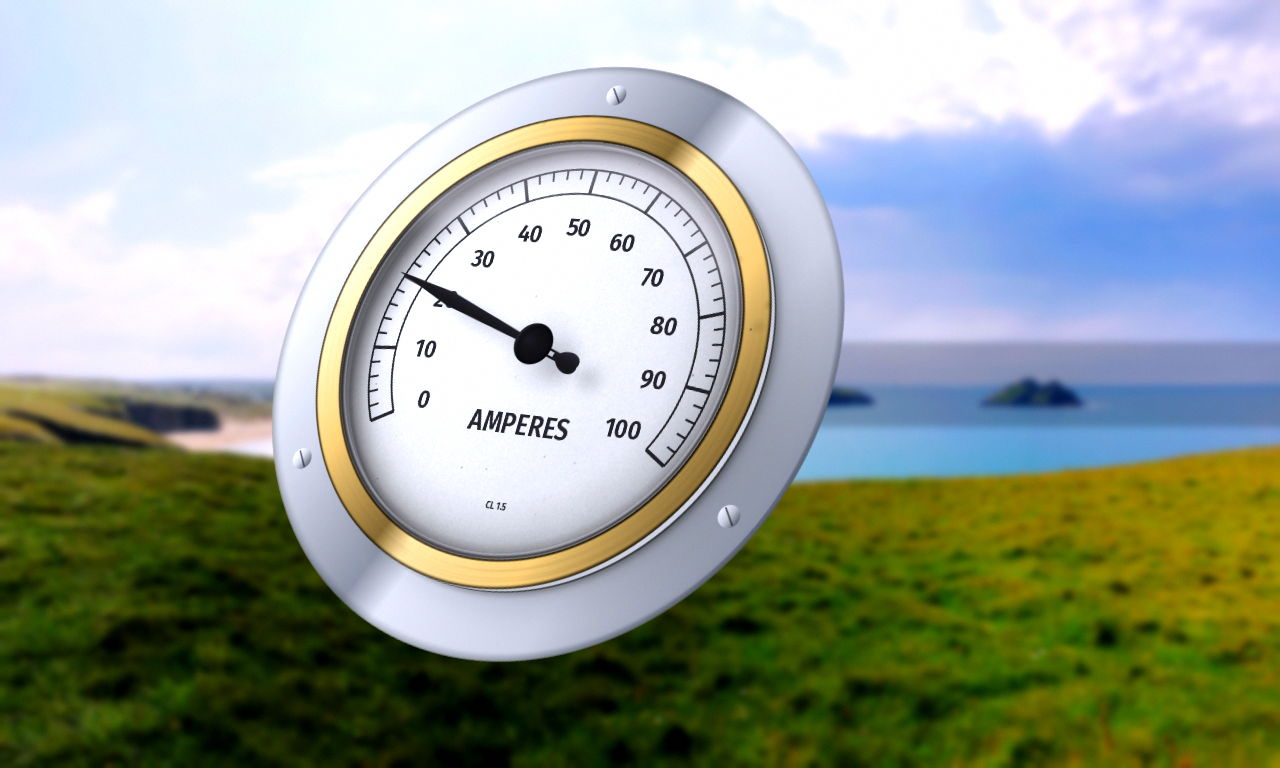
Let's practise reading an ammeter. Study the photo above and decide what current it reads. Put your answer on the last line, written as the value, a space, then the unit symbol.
20 A
